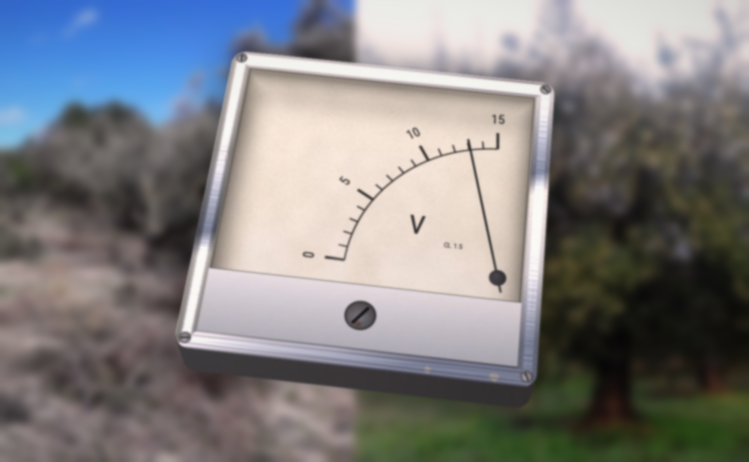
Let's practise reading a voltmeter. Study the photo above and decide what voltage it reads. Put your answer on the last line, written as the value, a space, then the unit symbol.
13 V
